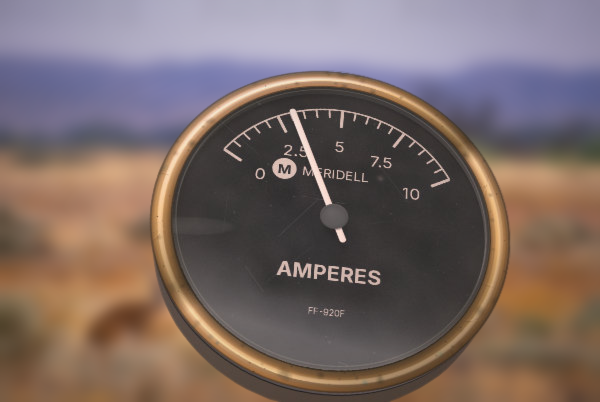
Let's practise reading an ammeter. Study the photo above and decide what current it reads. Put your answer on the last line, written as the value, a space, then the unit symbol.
3 A
